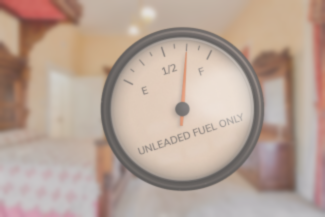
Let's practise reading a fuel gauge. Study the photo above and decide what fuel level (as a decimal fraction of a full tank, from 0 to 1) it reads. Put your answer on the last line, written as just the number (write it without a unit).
0.75
